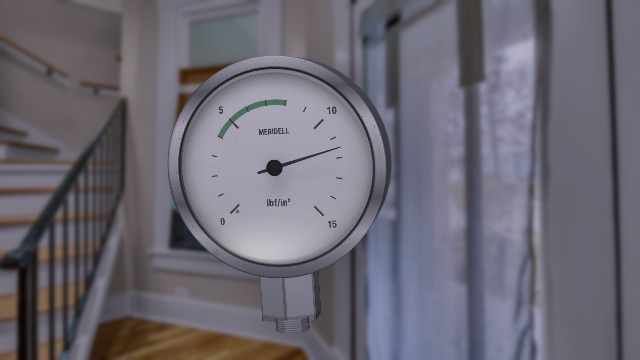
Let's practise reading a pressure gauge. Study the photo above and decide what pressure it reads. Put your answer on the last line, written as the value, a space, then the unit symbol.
11.5 psi
